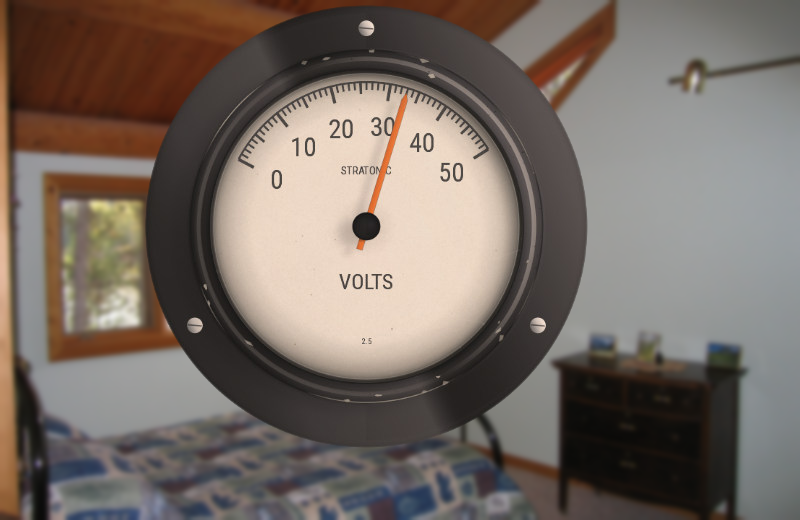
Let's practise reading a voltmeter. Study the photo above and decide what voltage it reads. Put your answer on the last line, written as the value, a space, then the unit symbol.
33 V
